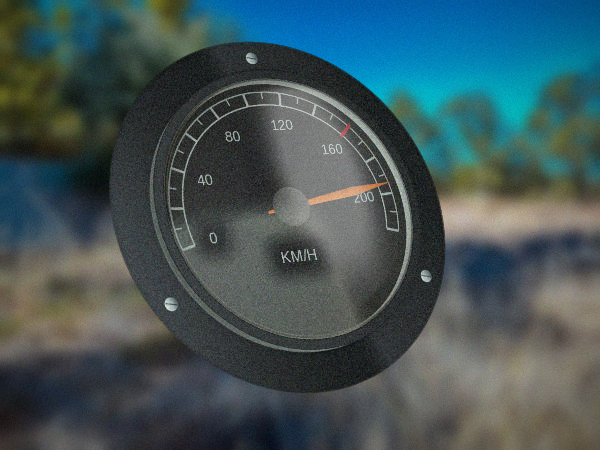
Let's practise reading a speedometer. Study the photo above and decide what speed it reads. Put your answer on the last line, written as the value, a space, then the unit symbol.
195 km/h
